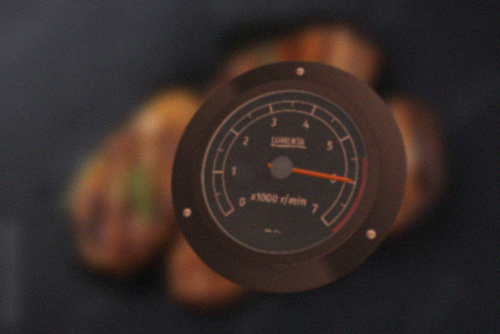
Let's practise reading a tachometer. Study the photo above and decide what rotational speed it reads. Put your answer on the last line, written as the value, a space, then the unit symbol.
6000 rpm
